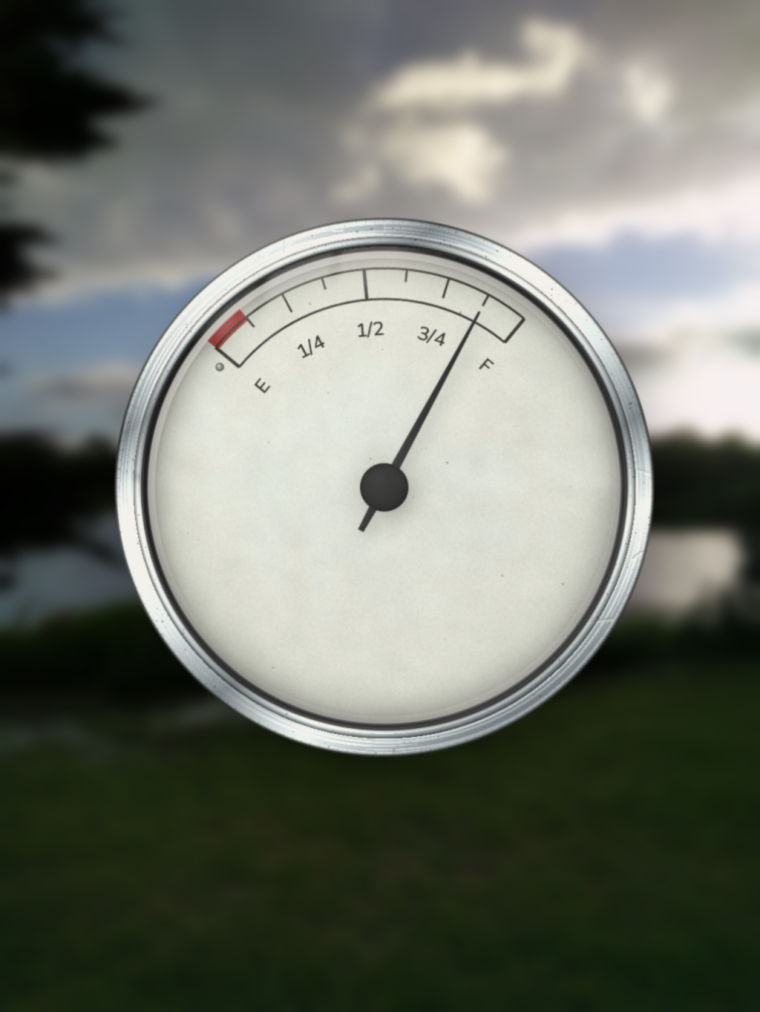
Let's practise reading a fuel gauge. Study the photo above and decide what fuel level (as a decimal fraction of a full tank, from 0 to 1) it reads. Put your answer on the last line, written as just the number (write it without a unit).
0.875
